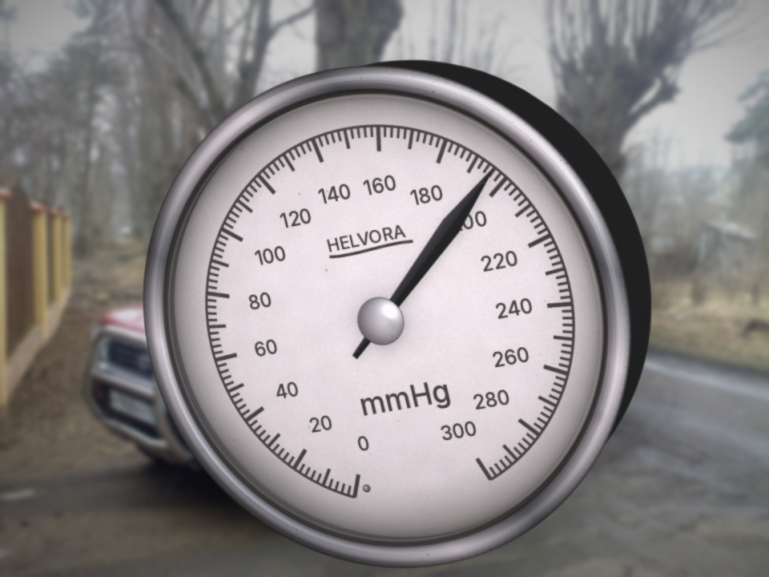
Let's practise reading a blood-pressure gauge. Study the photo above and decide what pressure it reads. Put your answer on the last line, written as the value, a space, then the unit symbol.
196 mmHg
